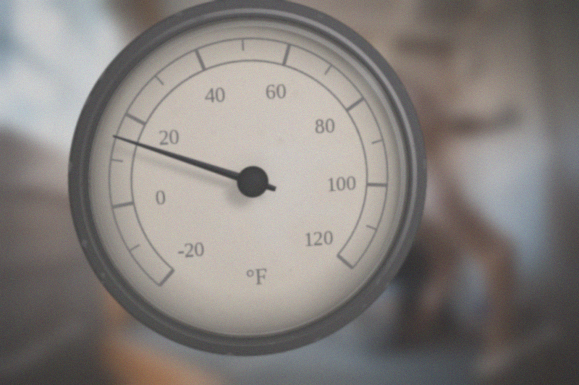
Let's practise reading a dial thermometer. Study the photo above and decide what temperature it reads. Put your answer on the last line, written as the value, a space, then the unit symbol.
15 °F
